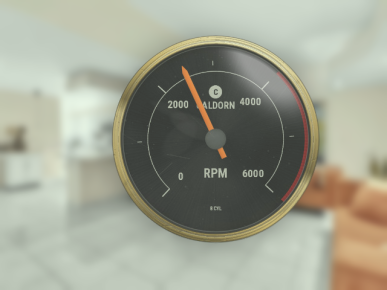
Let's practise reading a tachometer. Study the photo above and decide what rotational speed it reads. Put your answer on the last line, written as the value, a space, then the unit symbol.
2500 rpm
